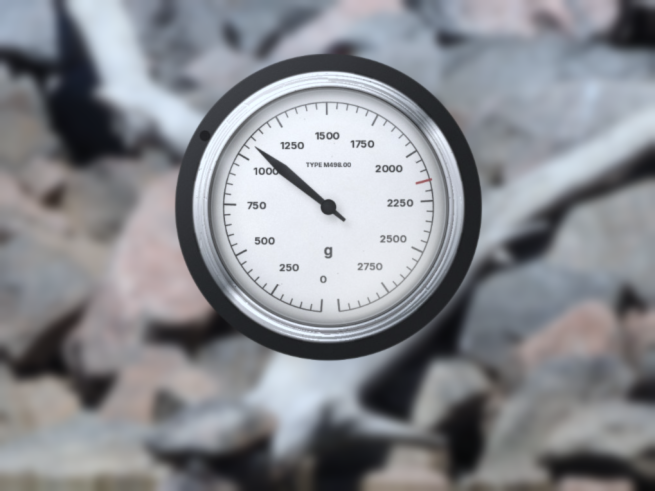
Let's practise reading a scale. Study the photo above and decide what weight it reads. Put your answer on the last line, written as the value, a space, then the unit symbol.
1075 g
